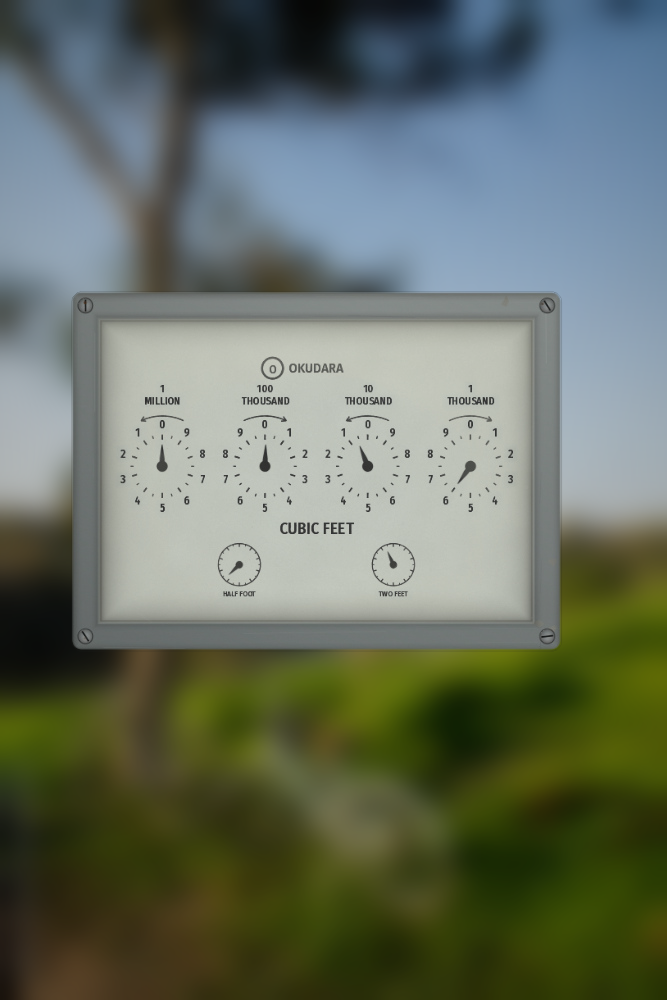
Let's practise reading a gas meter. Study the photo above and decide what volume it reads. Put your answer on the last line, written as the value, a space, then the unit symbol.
600 ft³
